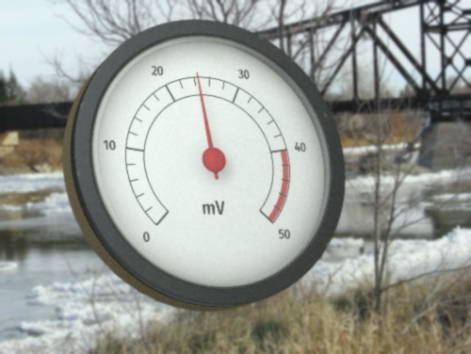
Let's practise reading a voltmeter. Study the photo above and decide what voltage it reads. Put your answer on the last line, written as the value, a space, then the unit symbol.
24 mV
